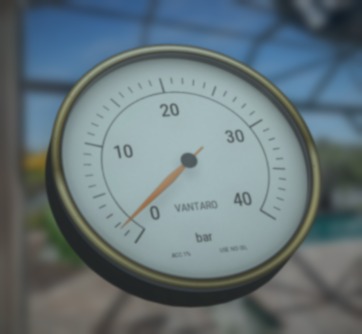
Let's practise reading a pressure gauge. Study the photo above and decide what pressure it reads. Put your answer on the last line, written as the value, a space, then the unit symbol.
1.5 bar
